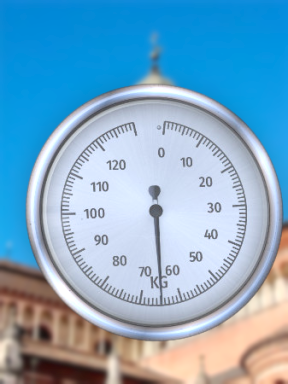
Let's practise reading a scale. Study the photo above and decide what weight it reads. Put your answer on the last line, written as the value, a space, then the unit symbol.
65 kg
